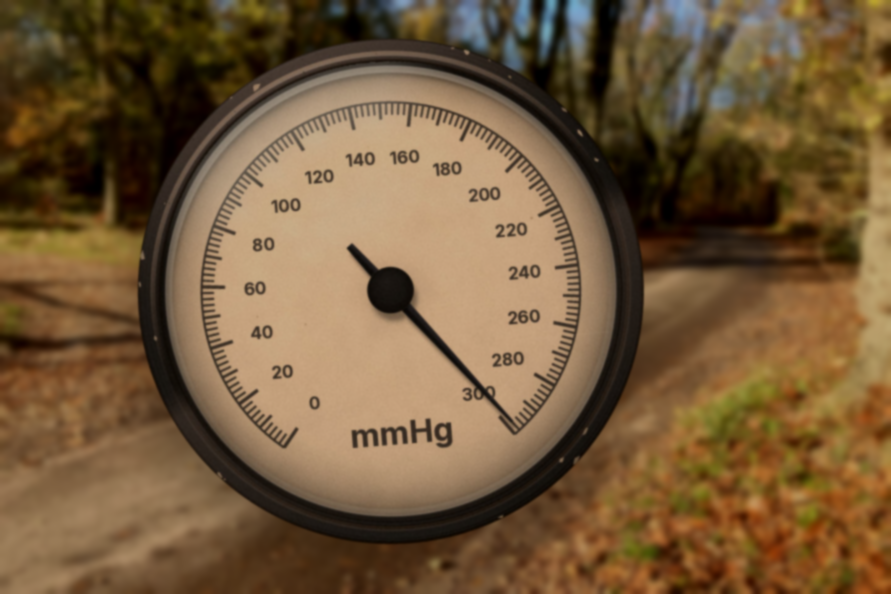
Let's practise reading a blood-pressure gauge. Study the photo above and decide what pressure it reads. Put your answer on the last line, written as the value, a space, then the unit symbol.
298 mmHg
